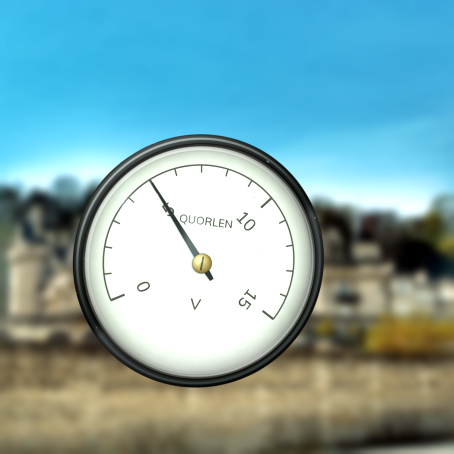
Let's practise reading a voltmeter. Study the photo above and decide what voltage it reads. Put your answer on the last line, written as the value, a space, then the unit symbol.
5 V
